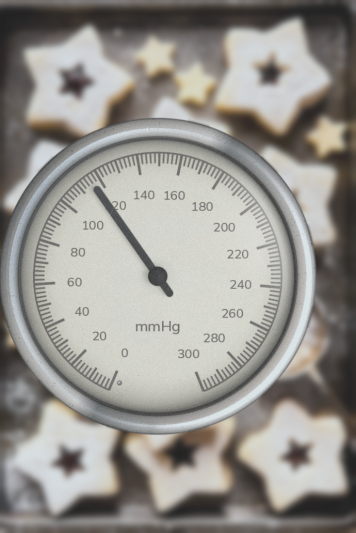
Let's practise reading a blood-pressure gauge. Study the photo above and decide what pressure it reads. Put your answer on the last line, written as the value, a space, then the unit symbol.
116 mmHg
